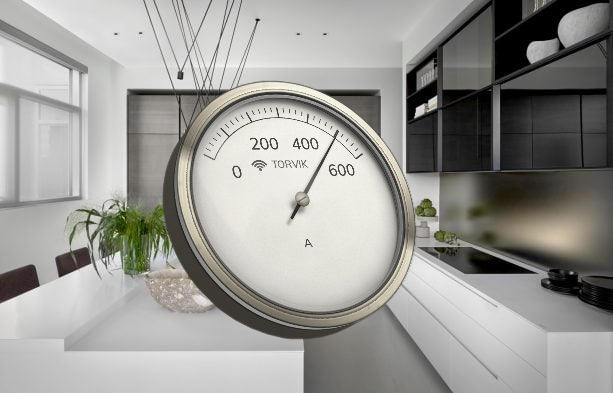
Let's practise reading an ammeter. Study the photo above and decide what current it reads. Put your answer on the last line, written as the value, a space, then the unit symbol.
500 A
